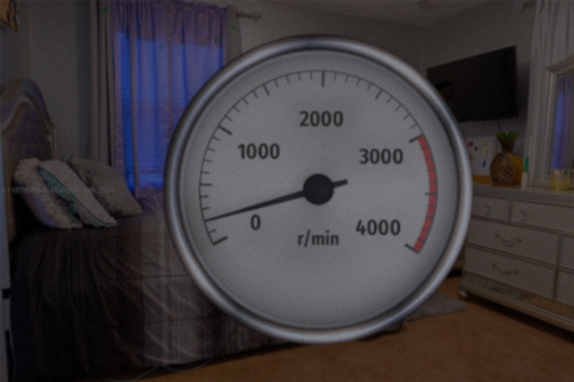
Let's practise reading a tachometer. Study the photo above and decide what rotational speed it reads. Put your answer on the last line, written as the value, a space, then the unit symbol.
200 rpm
